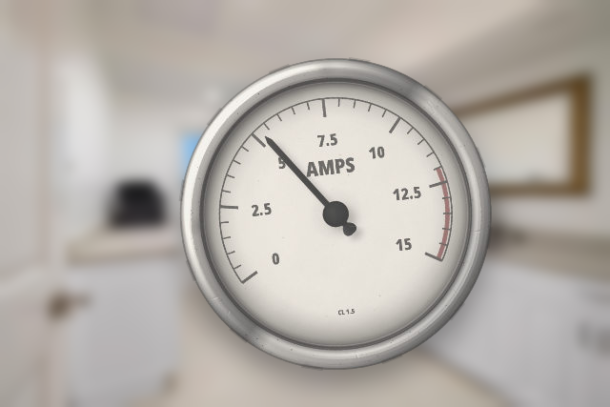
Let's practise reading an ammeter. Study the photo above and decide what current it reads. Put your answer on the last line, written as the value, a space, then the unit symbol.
5.25 A
